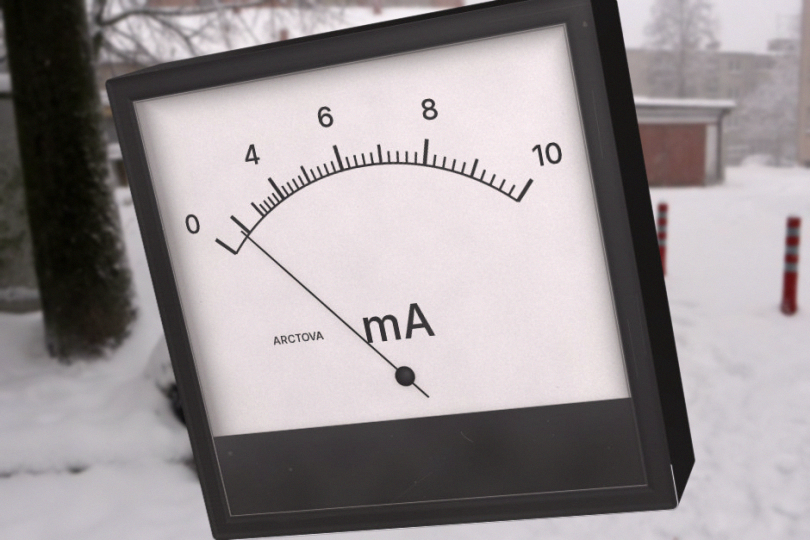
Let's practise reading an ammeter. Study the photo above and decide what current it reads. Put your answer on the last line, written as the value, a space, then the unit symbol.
2 mA
